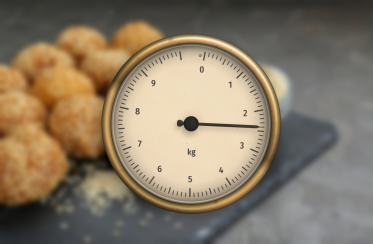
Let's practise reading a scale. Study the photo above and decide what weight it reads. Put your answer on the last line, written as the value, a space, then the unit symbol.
2.4 kg
